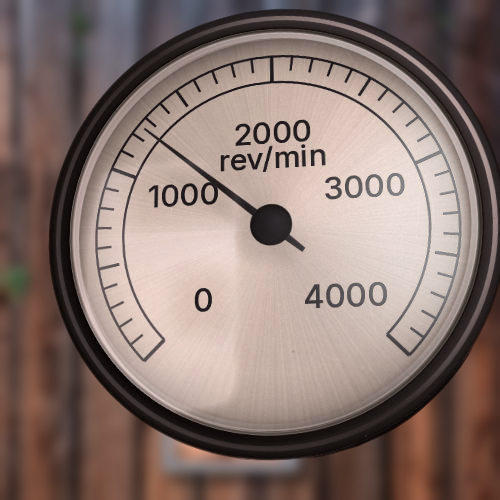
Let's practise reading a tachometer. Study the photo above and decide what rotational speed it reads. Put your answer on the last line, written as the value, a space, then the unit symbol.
1250 rpm
